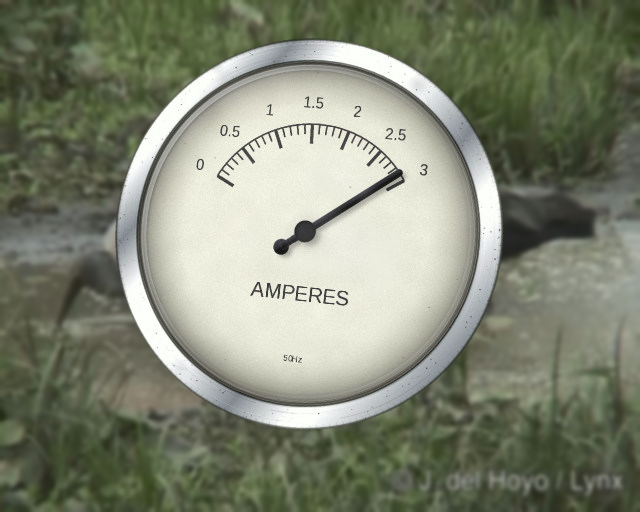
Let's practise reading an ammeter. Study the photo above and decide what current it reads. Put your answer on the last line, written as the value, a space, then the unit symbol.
2.9 A
